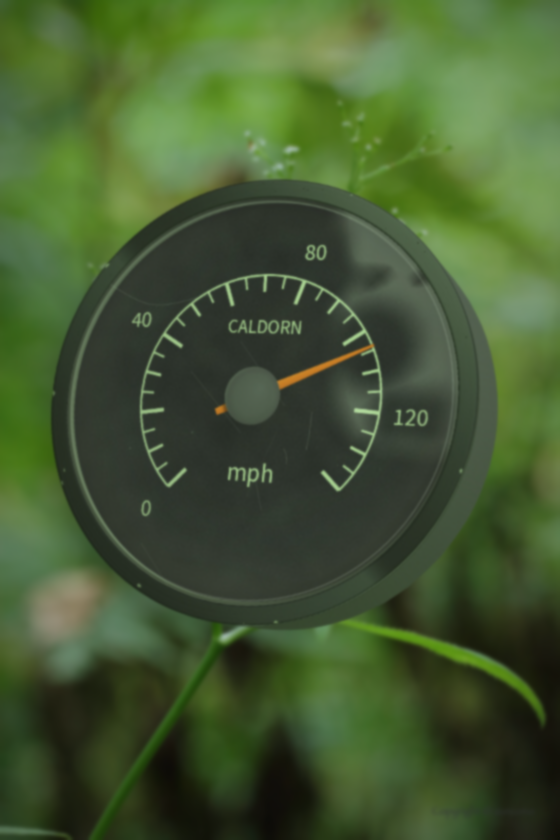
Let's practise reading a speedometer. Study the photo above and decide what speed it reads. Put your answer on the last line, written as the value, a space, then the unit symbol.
105 mph
